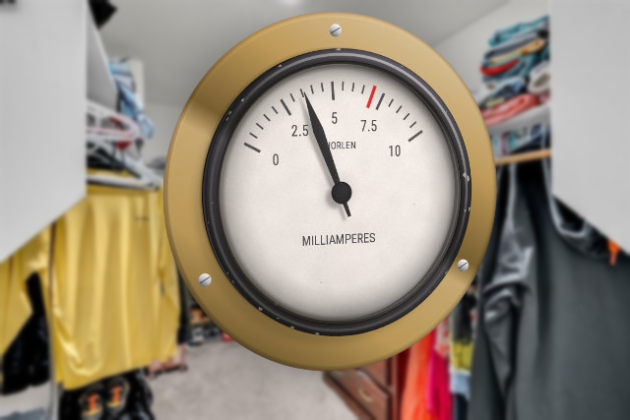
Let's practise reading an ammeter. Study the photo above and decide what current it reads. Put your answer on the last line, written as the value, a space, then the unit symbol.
3.5 mA
